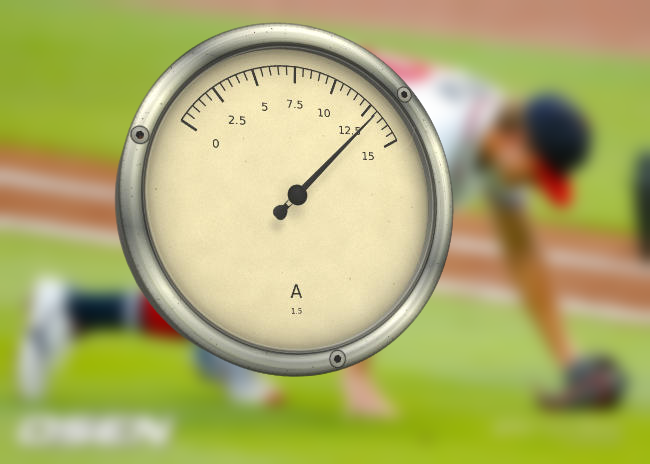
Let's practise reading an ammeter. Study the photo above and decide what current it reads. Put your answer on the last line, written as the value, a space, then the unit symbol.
13 A
